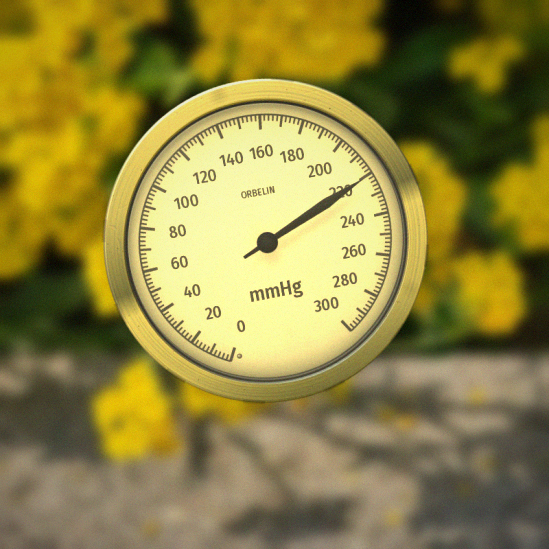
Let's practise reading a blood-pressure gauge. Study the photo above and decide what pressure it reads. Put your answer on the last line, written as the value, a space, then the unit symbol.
220 mmHg
